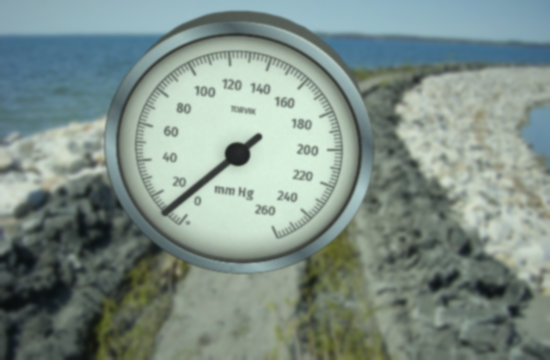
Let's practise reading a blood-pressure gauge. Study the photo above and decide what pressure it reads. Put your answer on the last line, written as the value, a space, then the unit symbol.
10 mmHg
